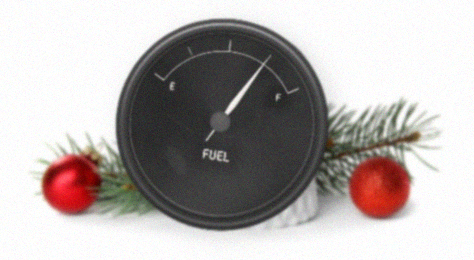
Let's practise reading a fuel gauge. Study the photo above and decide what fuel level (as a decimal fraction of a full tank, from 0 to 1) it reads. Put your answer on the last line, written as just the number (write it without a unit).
0.75
